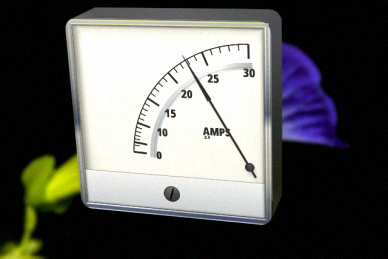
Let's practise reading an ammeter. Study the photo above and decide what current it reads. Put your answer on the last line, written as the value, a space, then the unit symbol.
23 A
